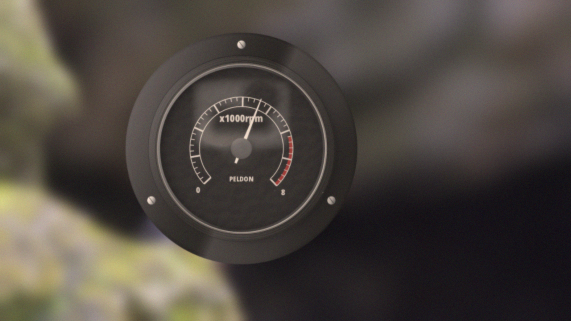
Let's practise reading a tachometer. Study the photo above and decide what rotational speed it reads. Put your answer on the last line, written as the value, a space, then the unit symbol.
4600 rpm
